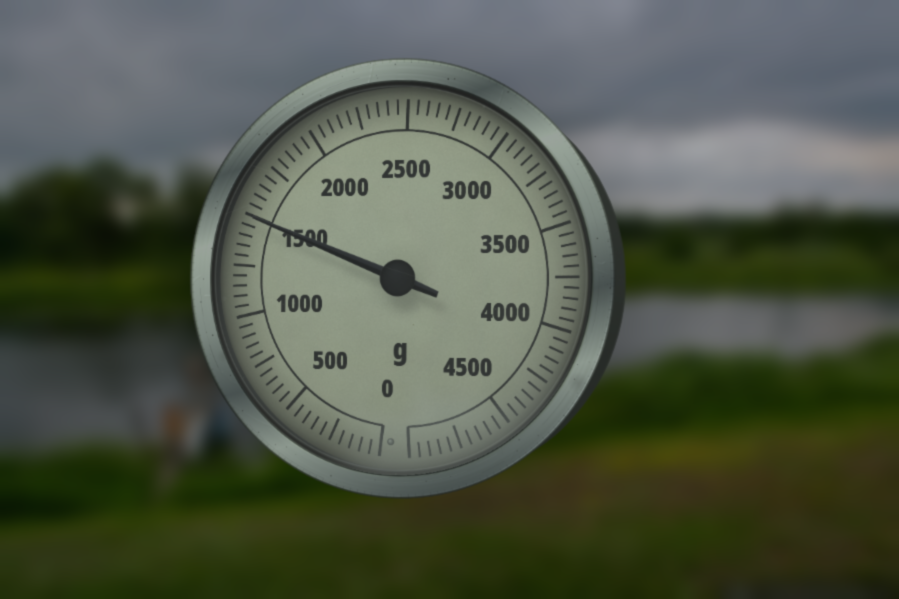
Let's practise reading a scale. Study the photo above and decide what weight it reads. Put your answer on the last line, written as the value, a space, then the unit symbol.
1500 g
